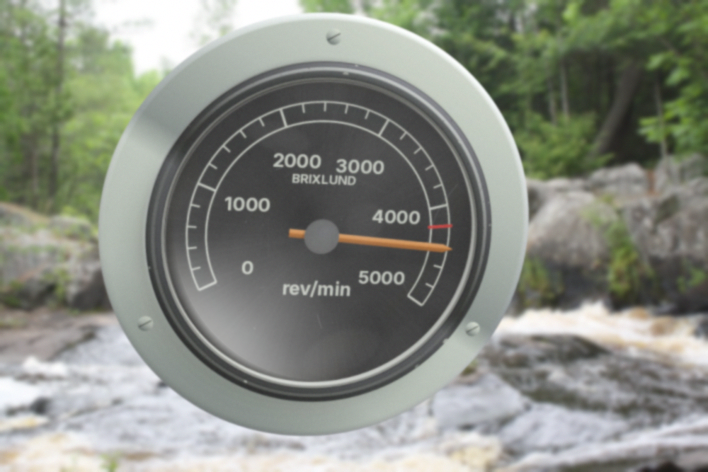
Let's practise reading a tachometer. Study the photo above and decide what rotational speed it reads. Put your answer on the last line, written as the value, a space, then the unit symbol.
4400 rpm
